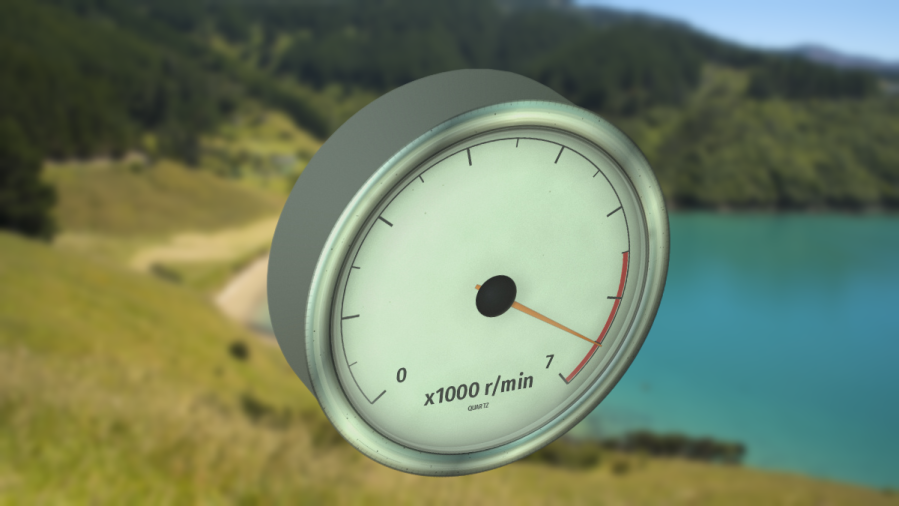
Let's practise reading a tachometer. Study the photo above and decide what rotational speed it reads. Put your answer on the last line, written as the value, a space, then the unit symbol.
6500 rpm
